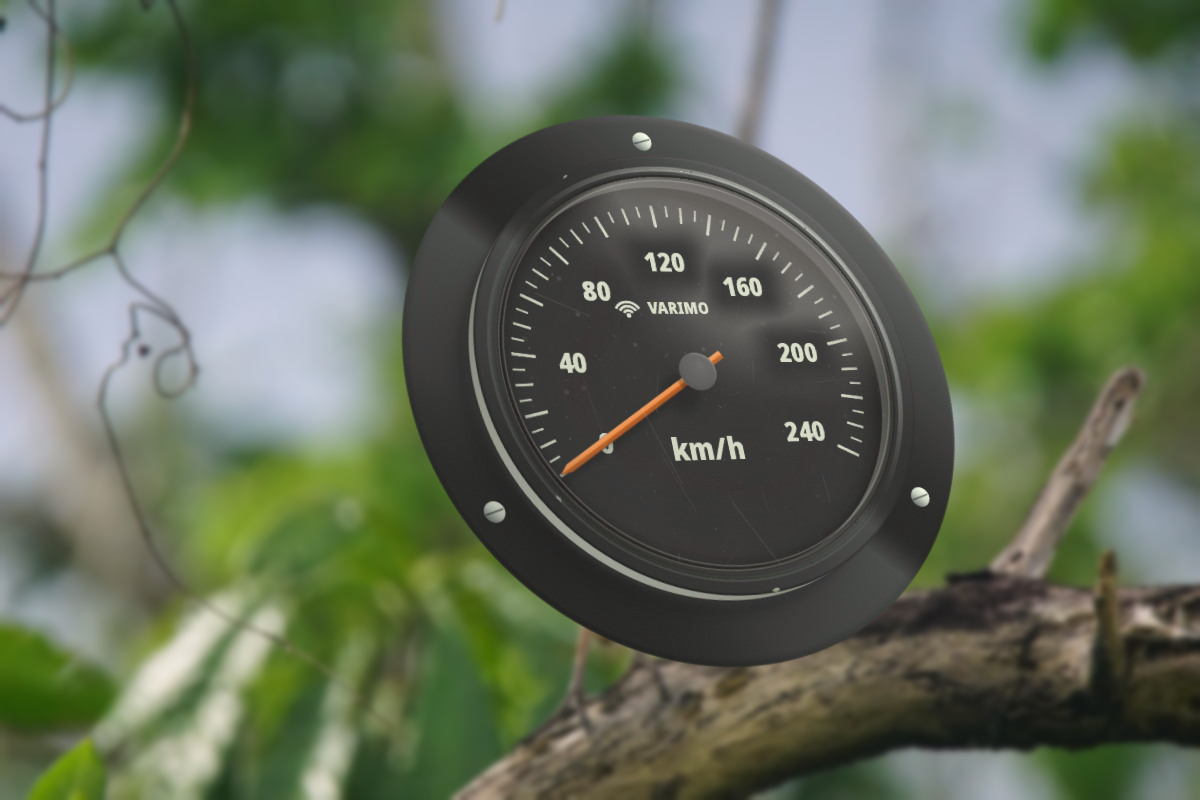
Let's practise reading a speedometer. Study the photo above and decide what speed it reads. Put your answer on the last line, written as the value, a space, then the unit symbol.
0 km/h
